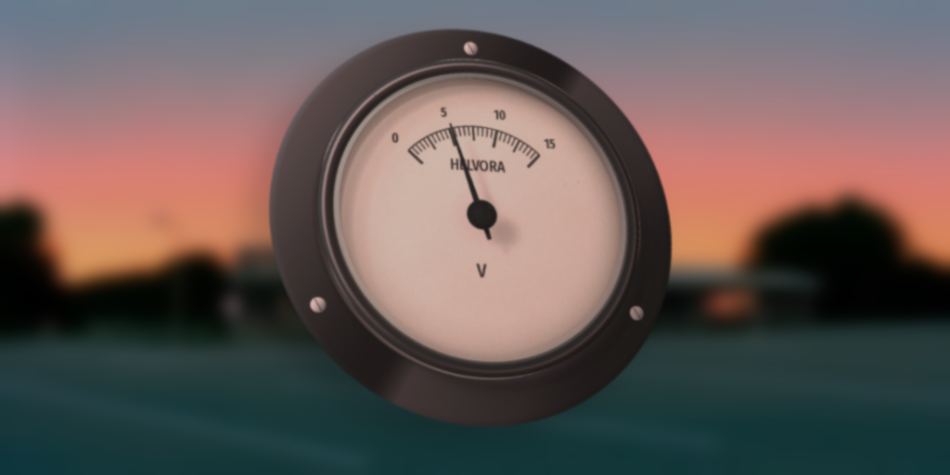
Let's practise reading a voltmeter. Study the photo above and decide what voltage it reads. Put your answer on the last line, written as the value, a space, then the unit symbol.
5 V
